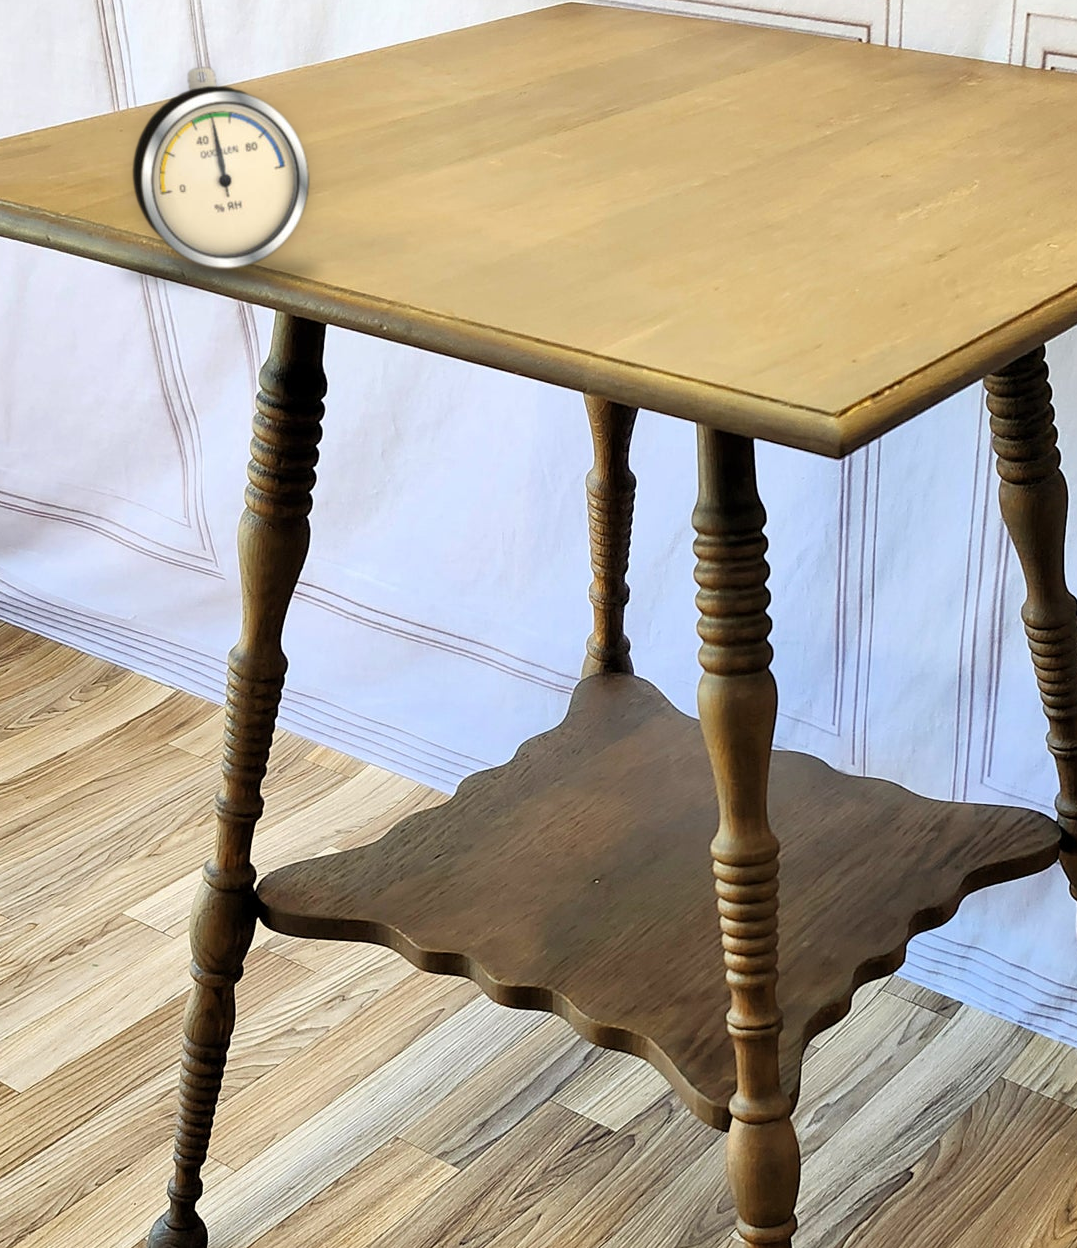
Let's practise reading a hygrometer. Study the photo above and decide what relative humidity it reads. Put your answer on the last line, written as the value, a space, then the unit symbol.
50 %
